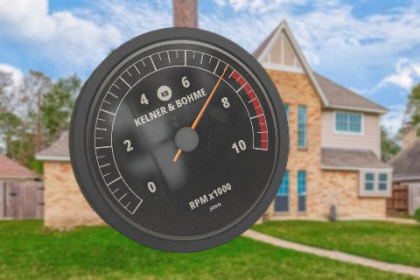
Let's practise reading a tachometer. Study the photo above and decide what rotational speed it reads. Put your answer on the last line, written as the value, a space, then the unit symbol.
7250 rpm
